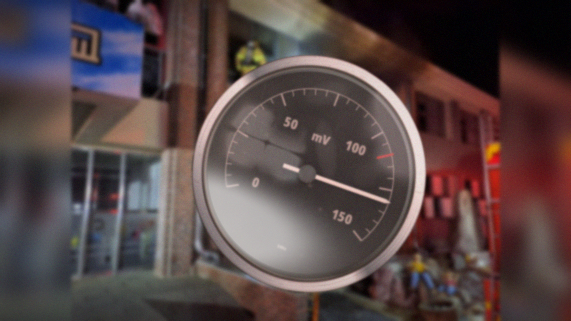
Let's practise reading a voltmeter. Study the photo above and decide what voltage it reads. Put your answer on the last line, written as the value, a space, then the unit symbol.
130 mV
